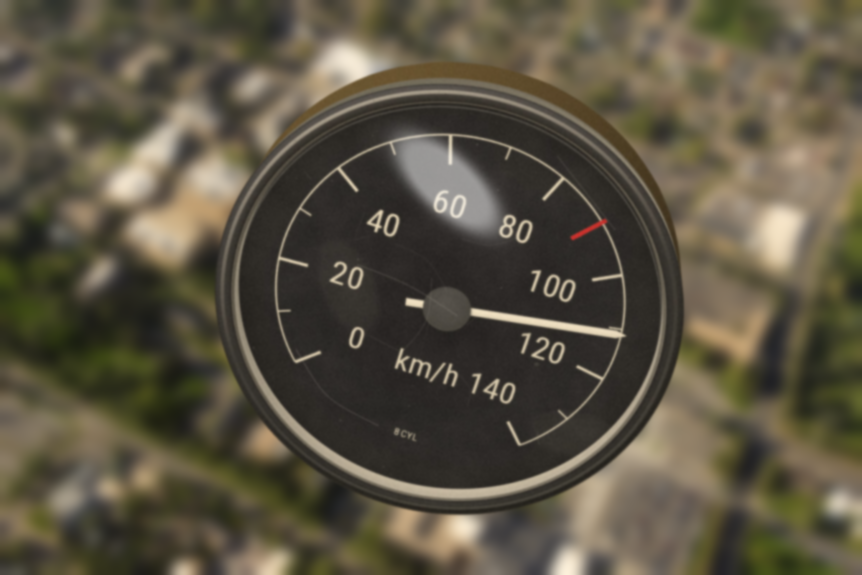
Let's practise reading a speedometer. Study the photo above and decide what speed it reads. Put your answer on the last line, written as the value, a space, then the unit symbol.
110 km/h
